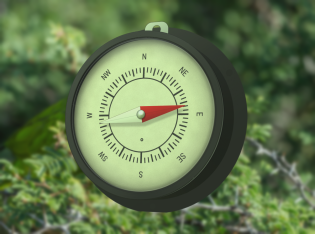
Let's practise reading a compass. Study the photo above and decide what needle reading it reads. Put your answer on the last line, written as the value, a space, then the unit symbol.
80 °
